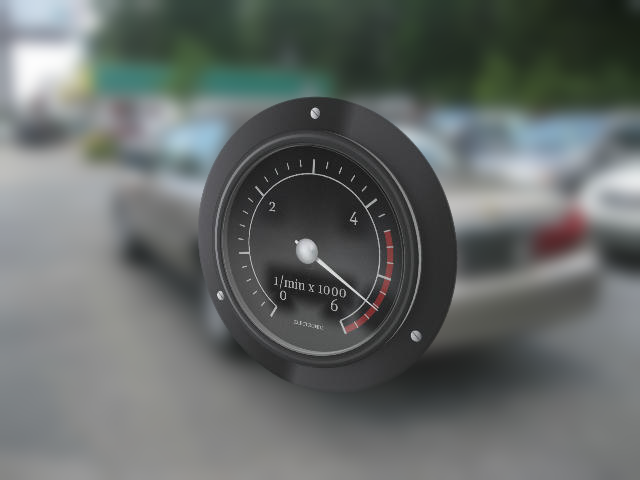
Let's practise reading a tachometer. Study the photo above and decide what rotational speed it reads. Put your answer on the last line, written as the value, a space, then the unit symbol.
5400 rpm
